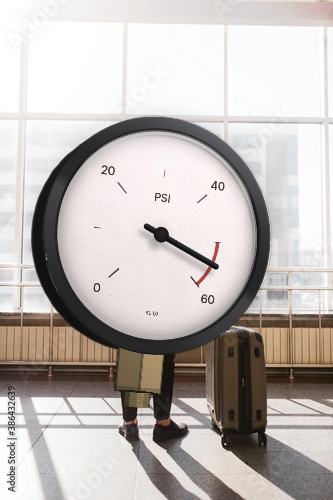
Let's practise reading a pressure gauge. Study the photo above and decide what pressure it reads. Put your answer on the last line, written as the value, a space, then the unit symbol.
55 psi
